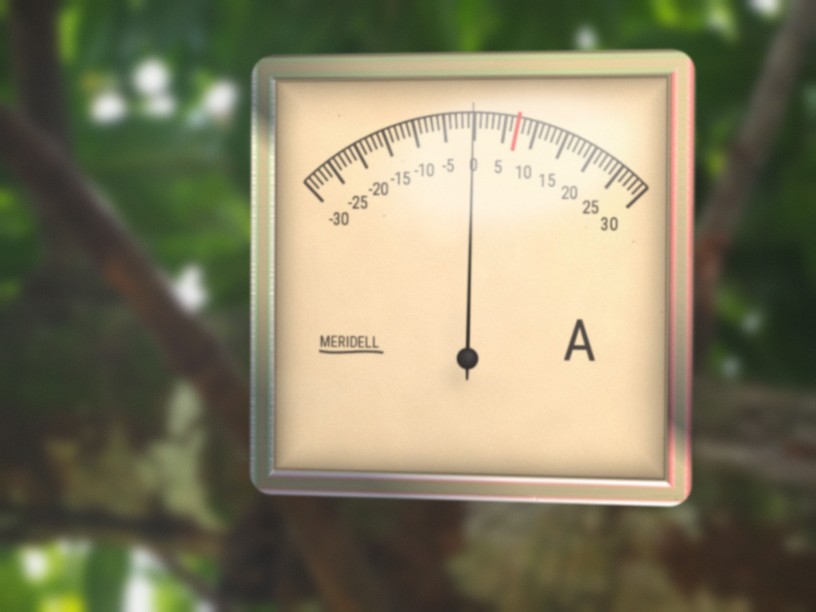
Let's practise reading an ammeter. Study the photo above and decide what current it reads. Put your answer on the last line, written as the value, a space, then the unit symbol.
0 A
